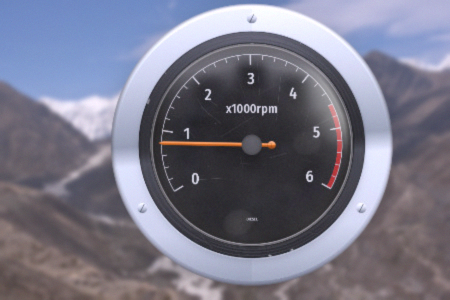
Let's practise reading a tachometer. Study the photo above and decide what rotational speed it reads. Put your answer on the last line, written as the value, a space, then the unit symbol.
800 rpm
